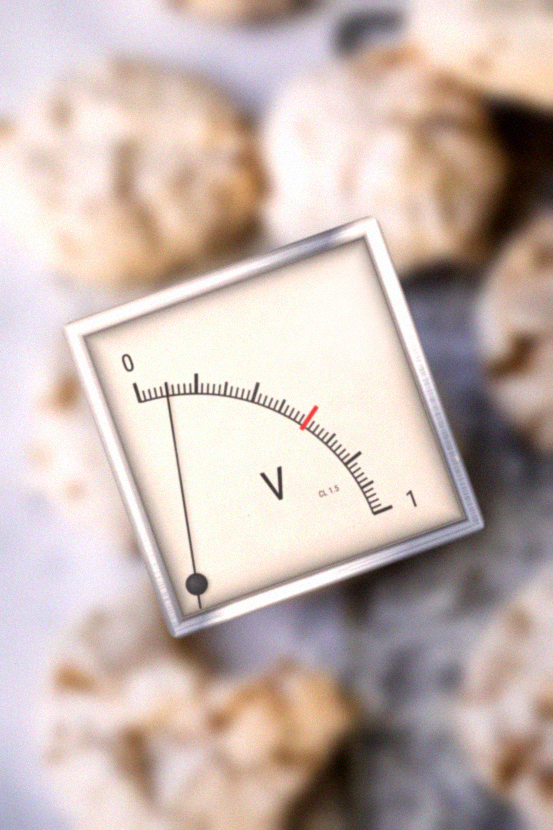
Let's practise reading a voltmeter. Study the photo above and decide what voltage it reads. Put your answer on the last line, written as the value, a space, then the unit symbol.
0.1 V
